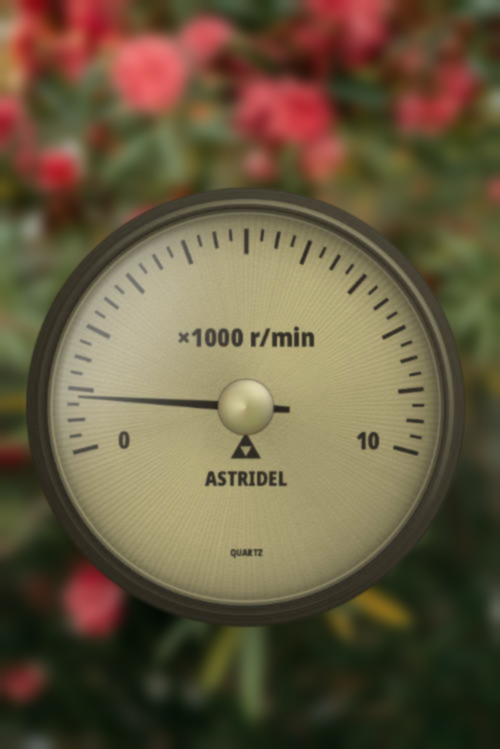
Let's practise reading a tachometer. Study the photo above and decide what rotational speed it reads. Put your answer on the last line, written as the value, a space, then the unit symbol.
875 rpm
